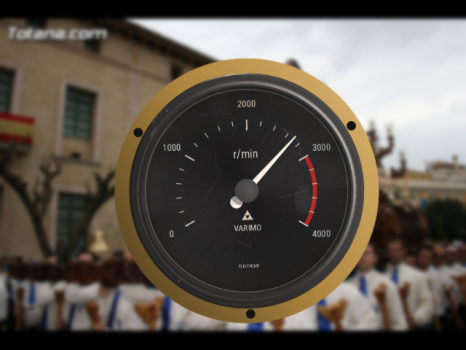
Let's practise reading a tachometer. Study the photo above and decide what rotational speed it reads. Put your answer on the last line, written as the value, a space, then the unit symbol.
2700 rpm
